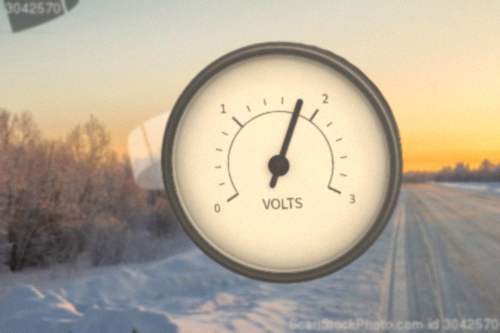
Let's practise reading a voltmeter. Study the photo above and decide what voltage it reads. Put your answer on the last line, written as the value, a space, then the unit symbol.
1.8 V
